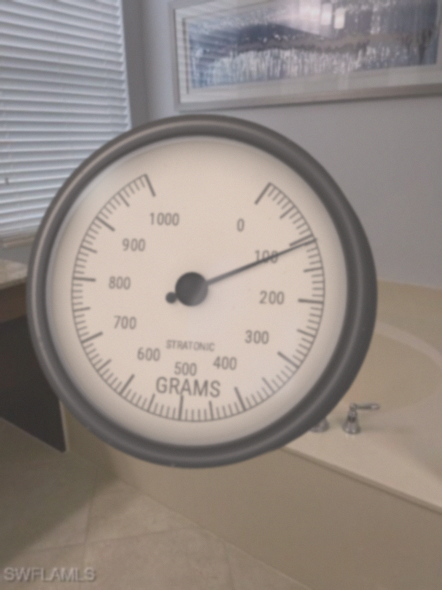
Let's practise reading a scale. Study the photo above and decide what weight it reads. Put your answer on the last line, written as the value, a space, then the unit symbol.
110 g
